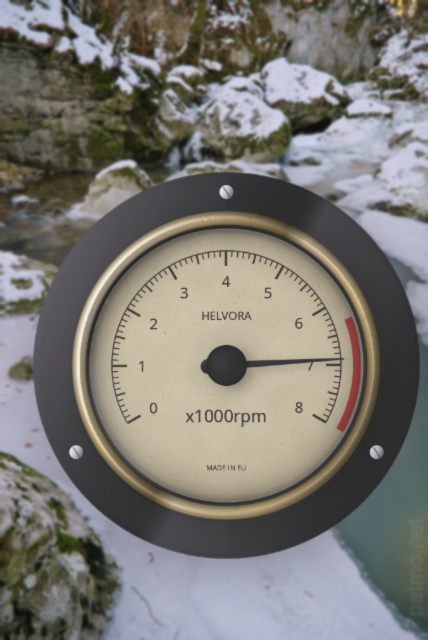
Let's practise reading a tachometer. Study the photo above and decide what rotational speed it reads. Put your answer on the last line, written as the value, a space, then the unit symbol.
6900 rpm
